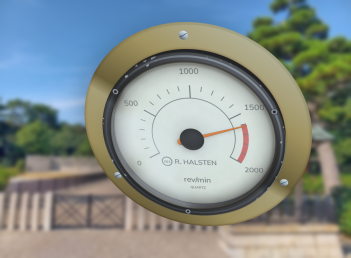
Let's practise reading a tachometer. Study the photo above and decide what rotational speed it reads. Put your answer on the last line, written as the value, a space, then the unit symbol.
1600 rpm
